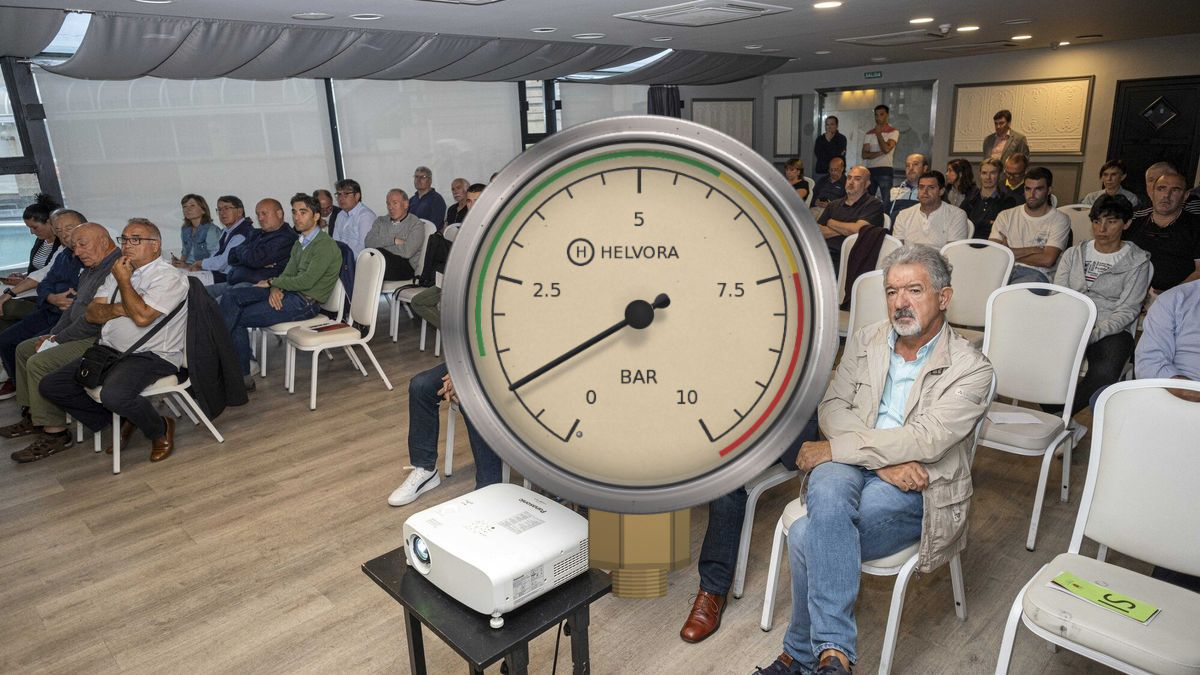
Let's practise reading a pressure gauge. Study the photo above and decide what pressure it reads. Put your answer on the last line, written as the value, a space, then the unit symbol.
1 bar
